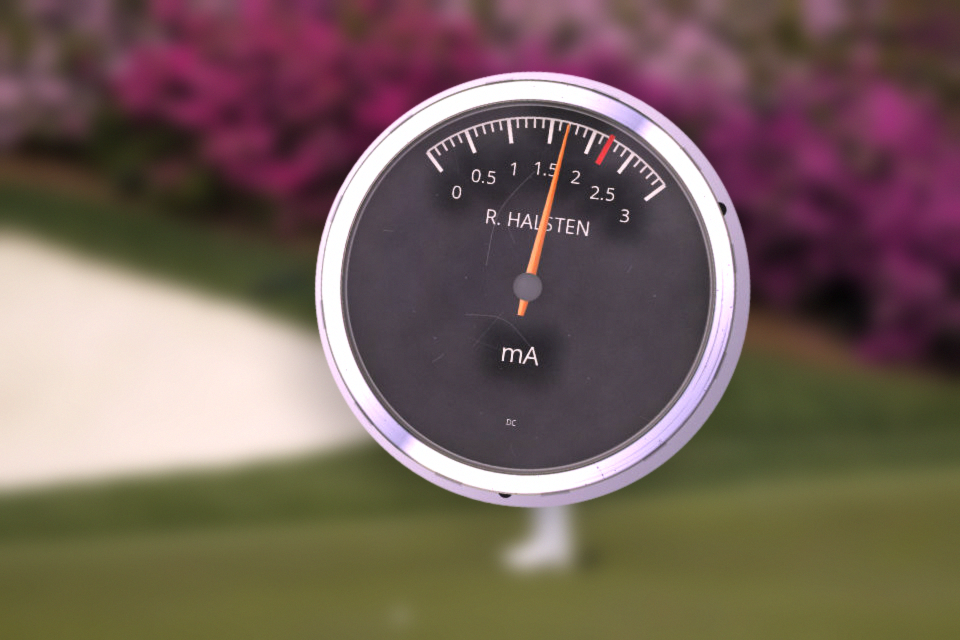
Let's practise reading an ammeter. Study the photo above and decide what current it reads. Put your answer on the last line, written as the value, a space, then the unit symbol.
1.7 mA
